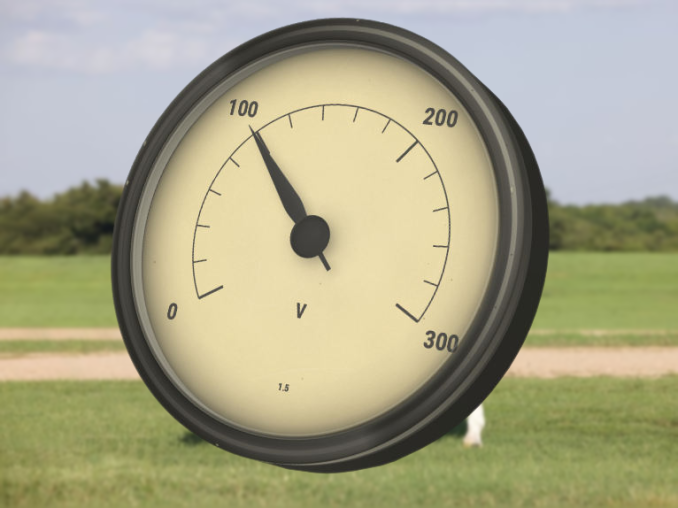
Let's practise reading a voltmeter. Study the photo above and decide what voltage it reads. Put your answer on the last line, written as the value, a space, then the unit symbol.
100 V
